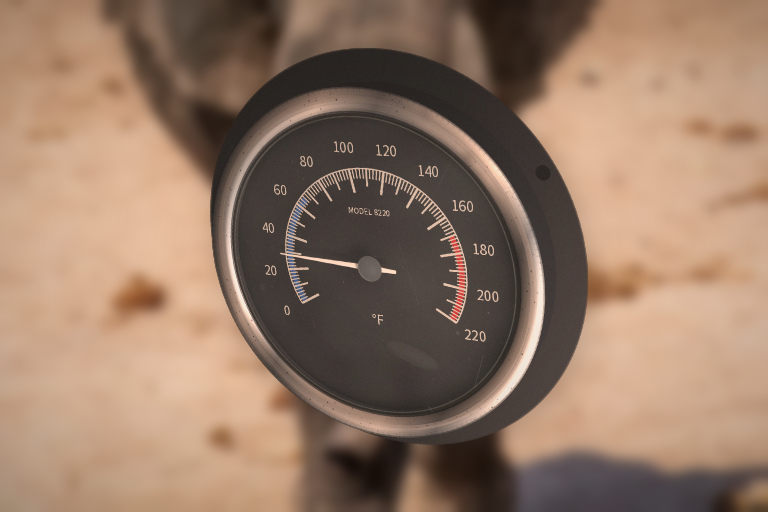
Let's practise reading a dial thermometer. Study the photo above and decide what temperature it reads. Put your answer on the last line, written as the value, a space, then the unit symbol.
30 °F
